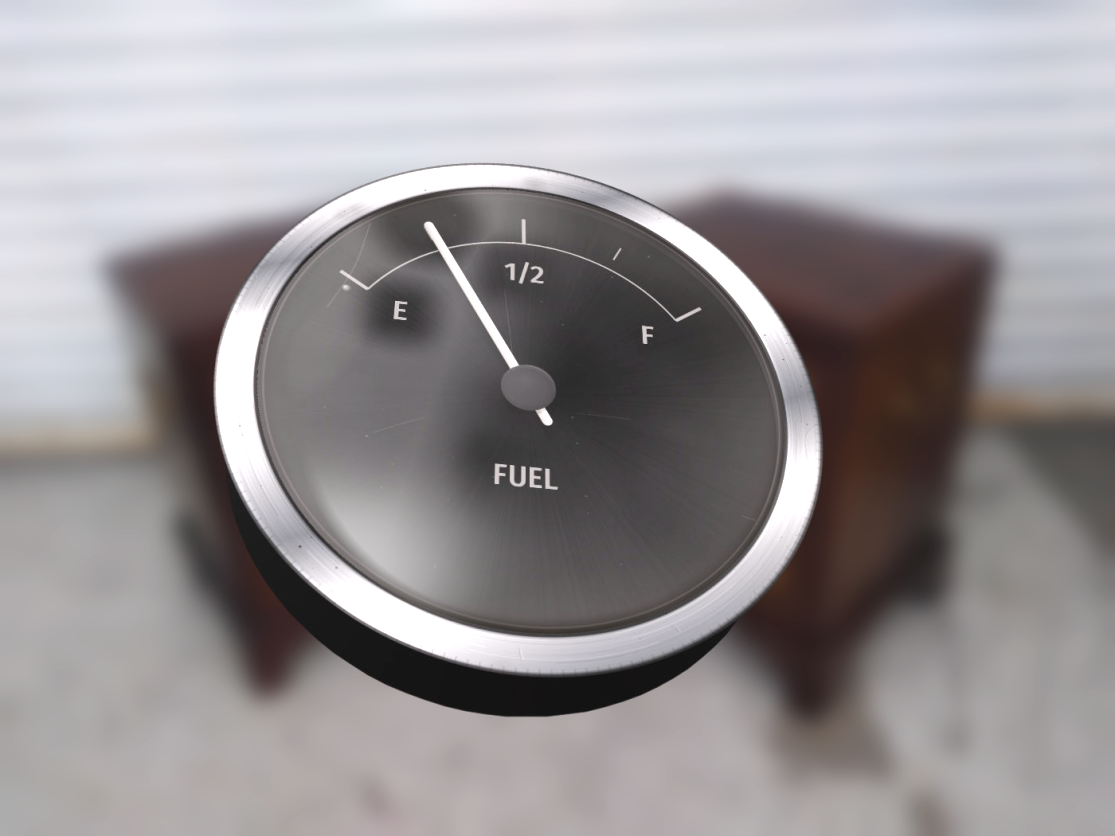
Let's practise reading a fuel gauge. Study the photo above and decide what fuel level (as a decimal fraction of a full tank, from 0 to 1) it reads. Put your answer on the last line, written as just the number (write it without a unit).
0.25
